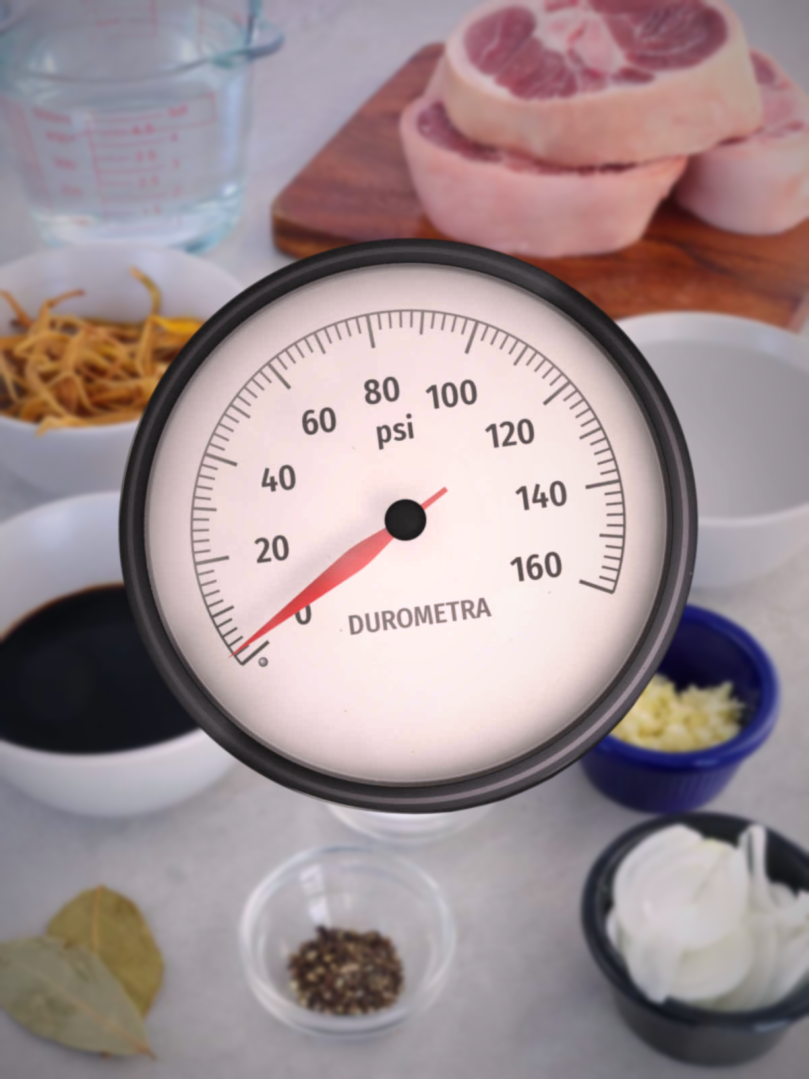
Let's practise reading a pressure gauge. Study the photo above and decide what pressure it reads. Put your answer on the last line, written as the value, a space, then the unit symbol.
2 psi
